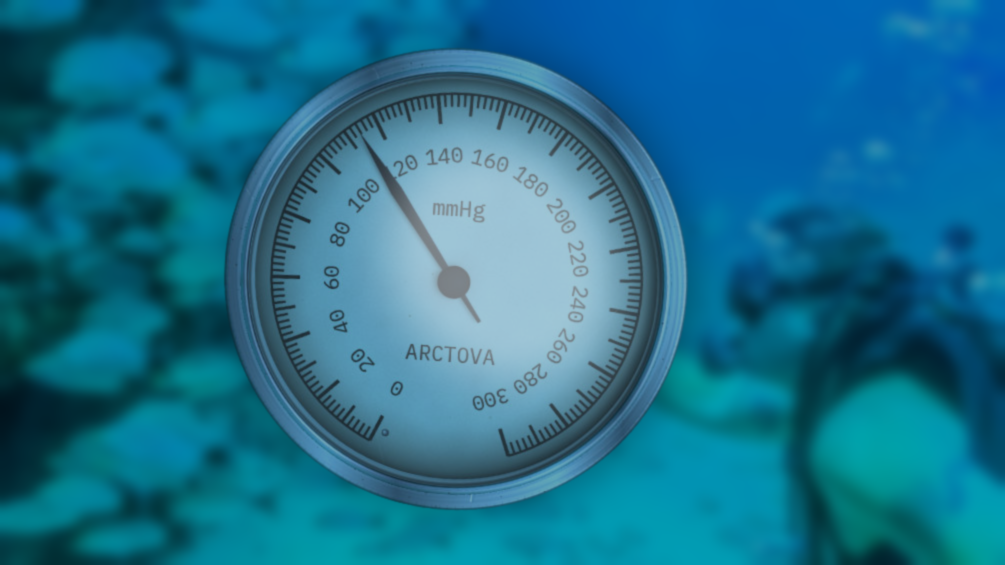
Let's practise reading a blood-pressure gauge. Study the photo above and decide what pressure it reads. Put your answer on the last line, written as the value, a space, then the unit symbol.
114 mmHg
